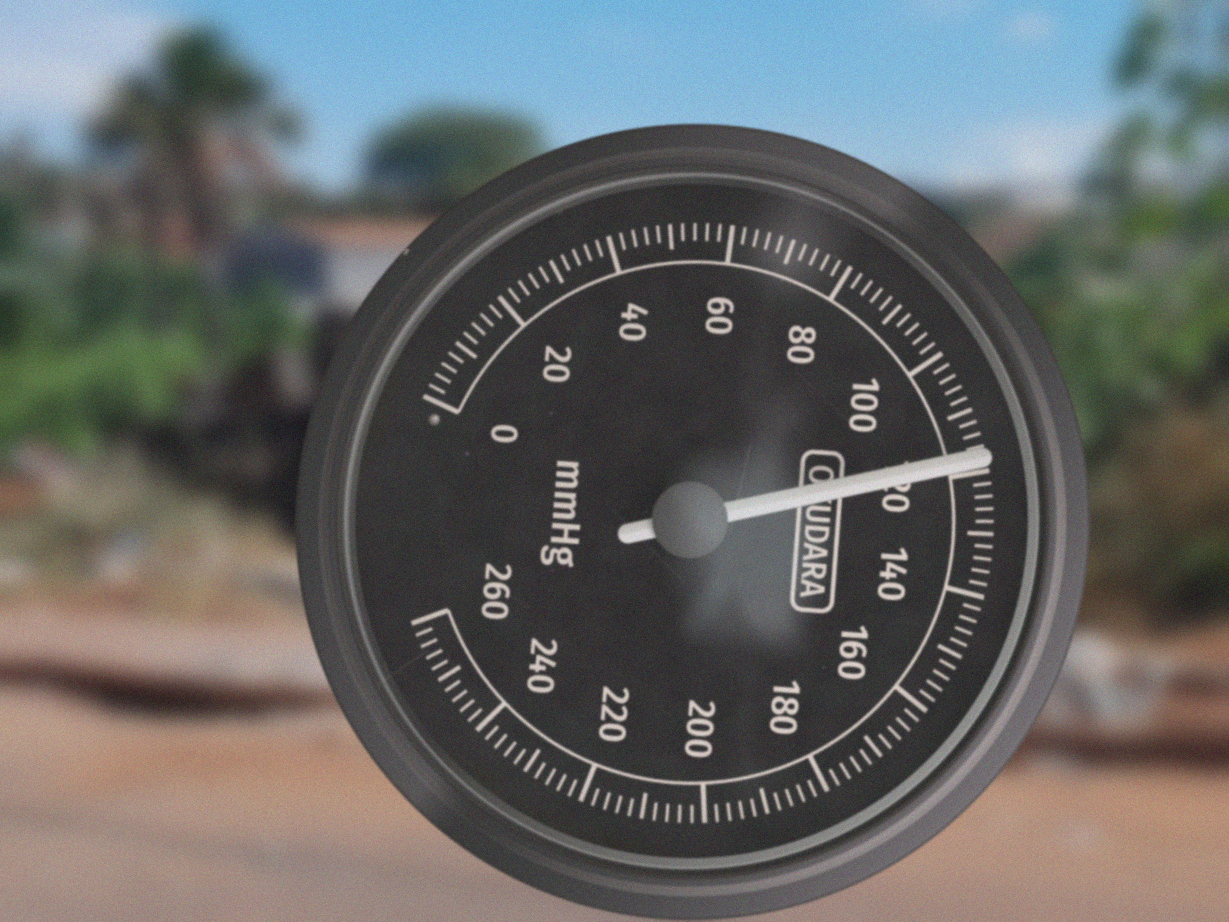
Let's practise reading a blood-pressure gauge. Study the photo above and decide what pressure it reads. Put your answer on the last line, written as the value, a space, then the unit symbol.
118 mmHg
